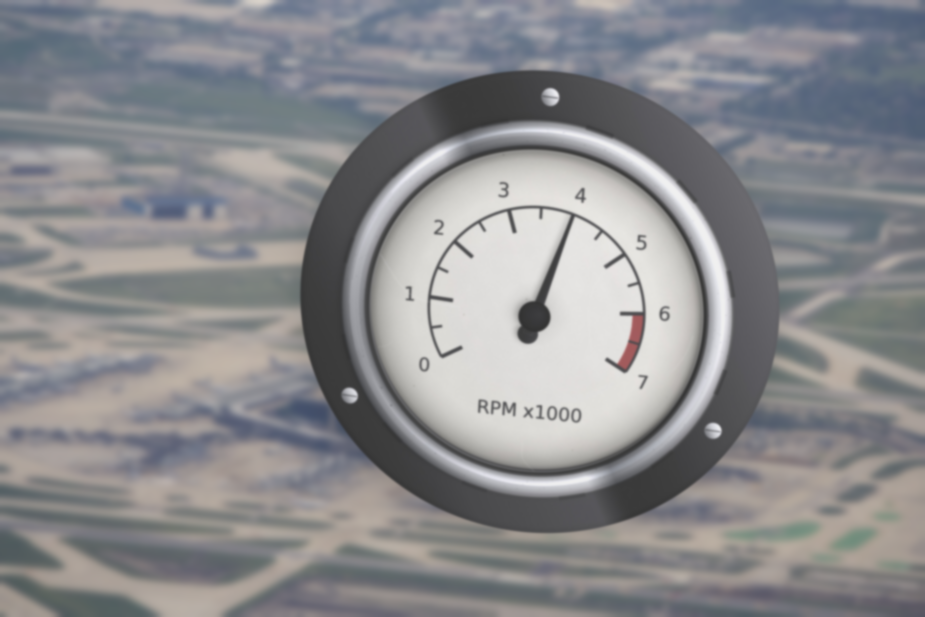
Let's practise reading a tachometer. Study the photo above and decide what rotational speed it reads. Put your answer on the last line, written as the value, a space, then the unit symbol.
4000 rpm
